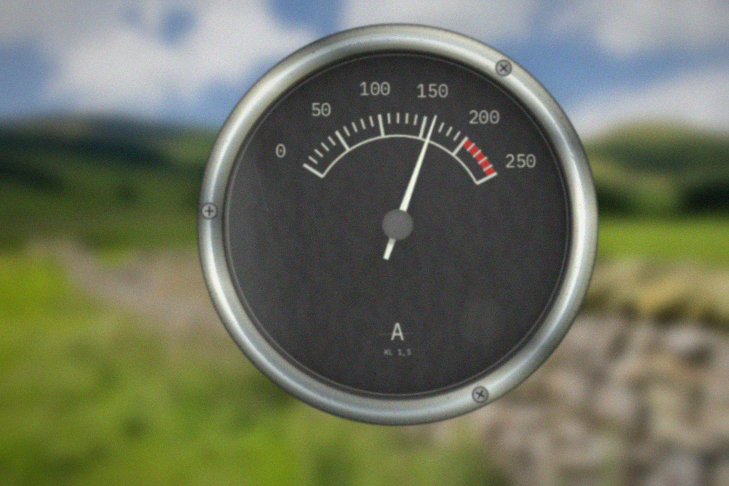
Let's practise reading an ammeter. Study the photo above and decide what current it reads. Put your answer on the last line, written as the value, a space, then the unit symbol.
160 A
